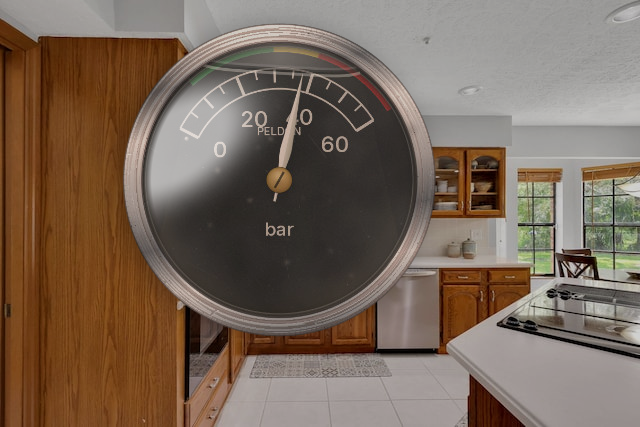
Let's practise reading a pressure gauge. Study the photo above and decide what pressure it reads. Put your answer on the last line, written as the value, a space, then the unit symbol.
37.5 bar
